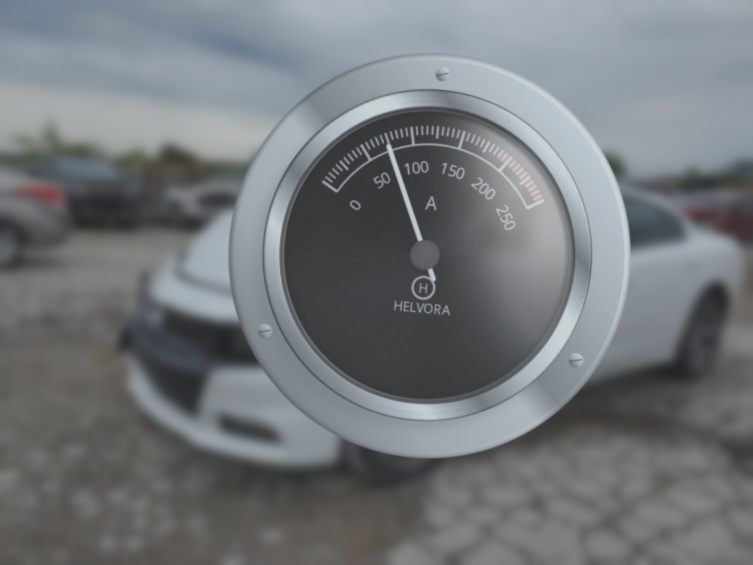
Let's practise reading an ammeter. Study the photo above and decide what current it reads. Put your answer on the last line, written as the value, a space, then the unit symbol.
75 A
